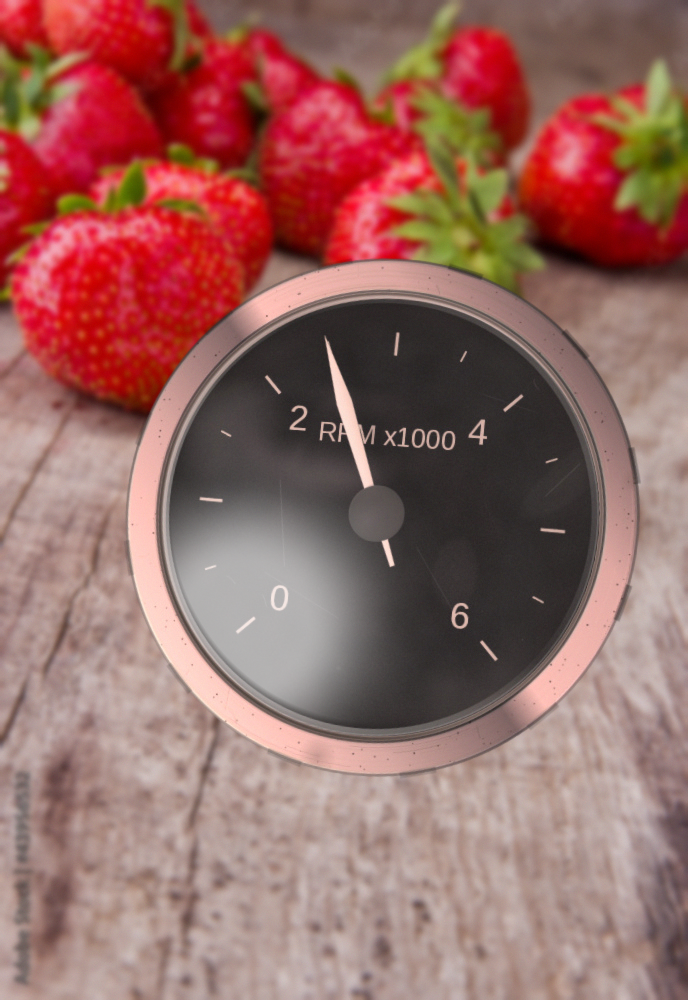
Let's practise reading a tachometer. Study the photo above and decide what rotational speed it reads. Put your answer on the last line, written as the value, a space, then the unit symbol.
2500 rpm
